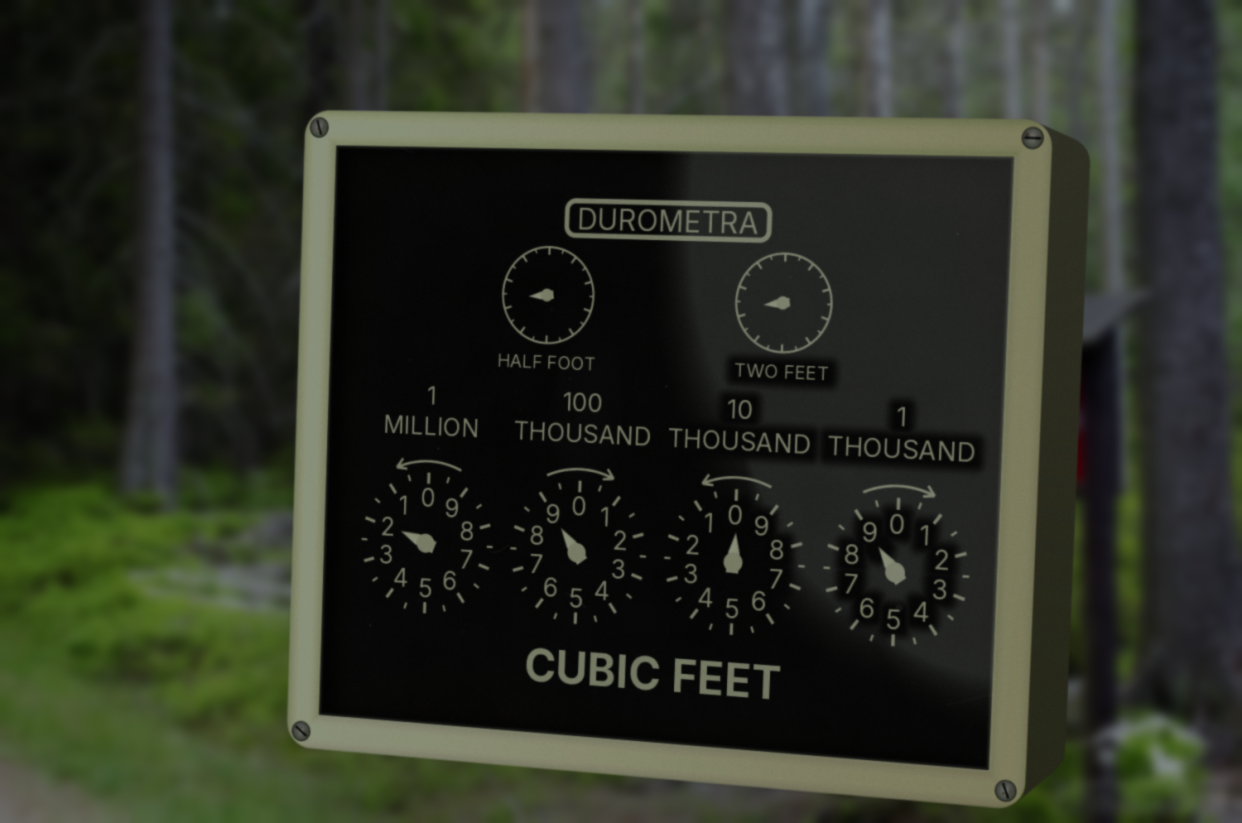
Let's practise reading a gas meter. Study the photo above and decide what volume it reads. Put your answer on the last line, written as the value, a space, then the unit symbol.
189900 ft³
